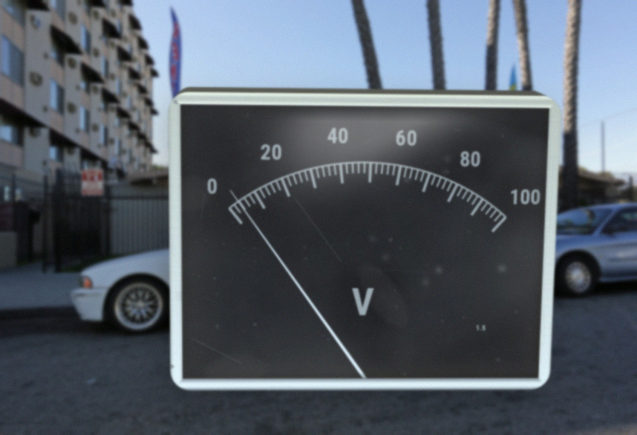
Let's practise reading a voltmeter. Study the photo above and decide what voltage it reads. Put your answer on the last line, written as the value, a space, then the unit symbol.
4 V
